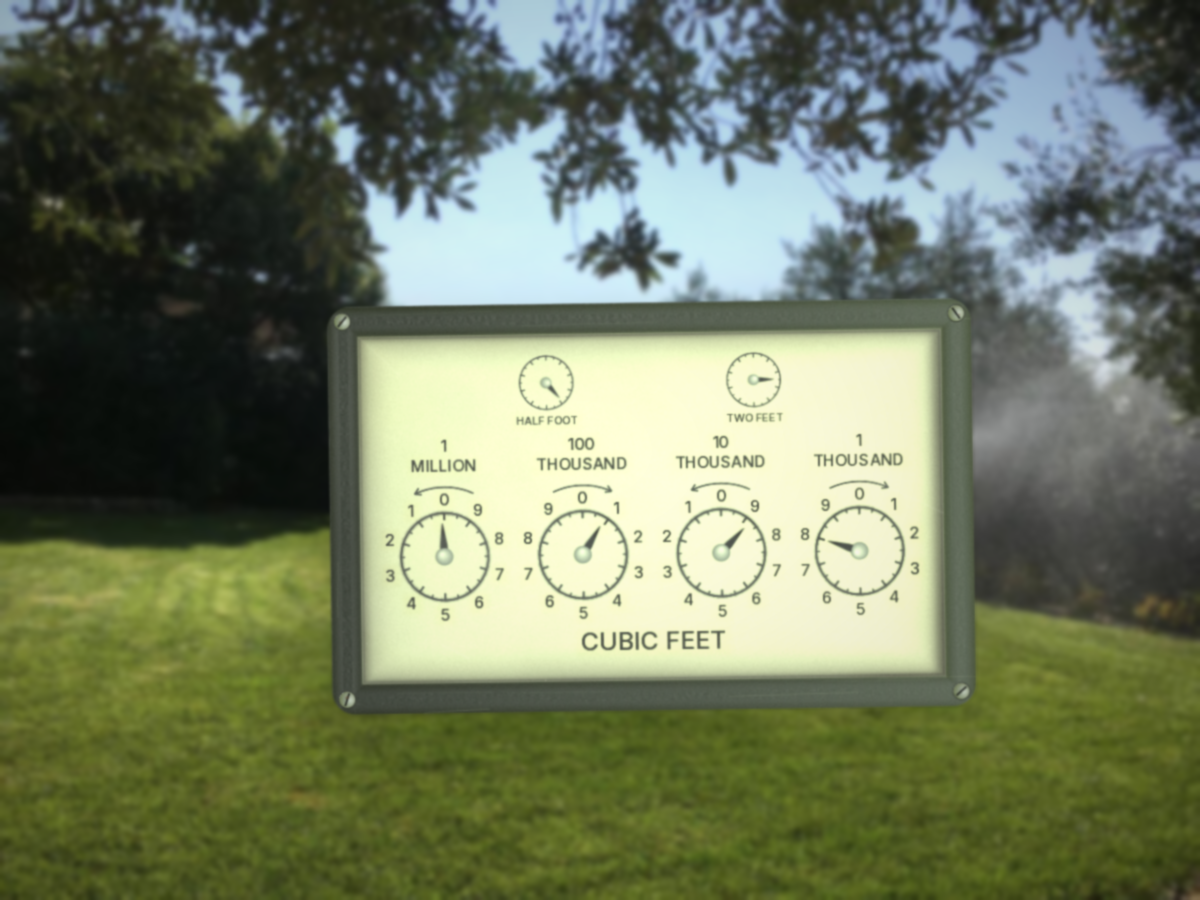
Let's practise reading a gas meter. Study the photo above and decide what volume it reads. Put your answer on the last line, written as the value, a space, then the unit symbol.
8800 ft³
